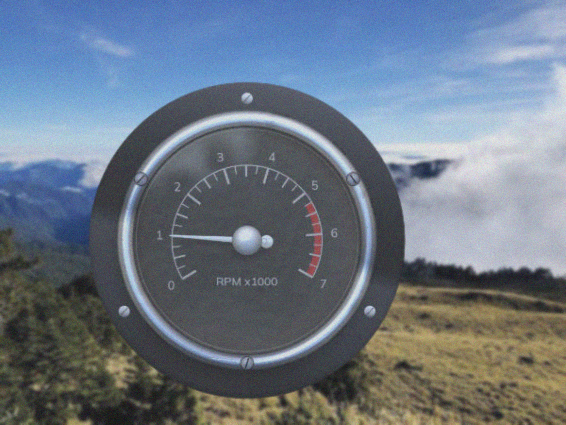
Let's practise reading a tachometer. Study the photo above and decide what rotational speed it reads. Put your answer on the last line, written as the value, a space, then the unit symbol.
1000 rpm
